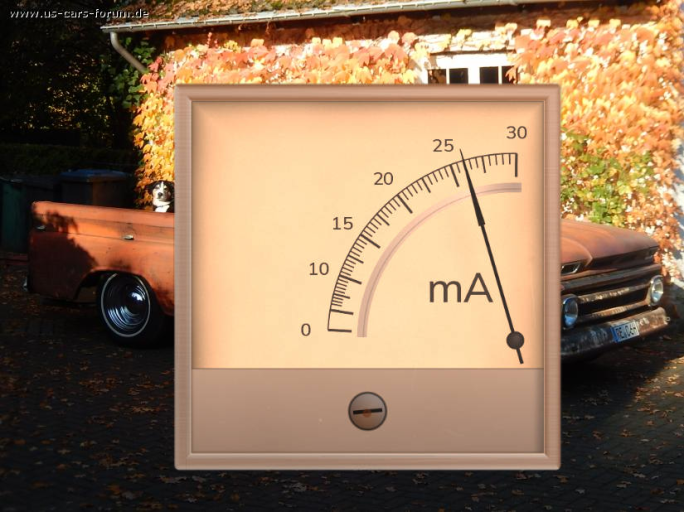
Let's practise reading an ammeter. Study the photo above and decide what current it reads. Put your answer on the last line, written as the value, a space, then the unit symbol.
26 mA
